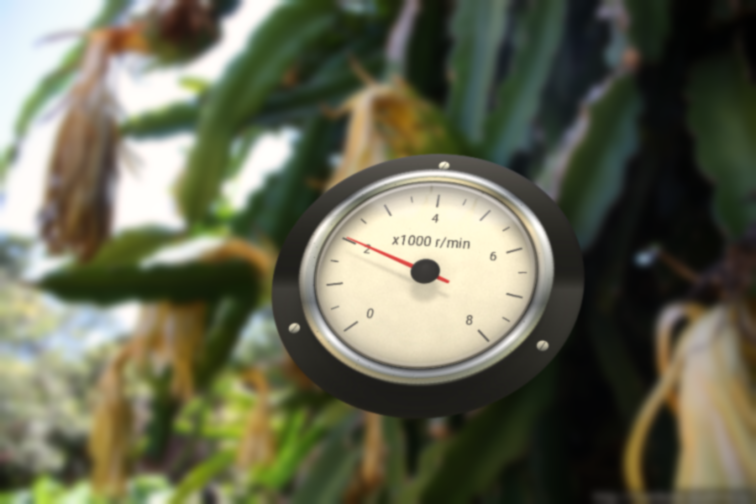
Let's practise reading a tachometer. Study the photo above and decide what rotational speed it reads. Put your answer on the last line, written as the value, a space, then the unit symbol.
2000 rpm
